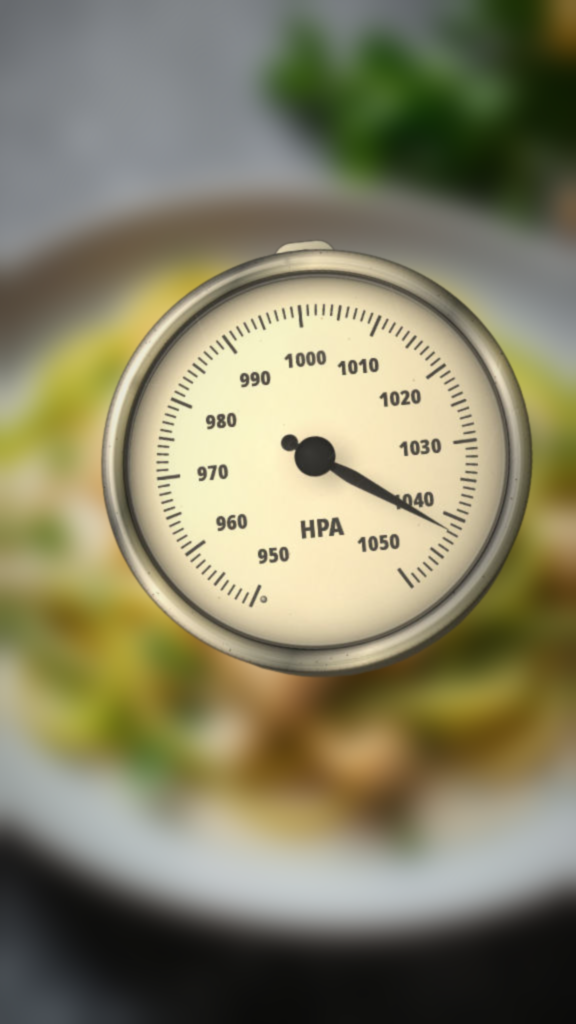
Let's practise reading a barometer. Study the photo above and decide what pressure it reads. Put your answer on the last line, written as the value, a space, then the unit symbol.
1042 hPa
